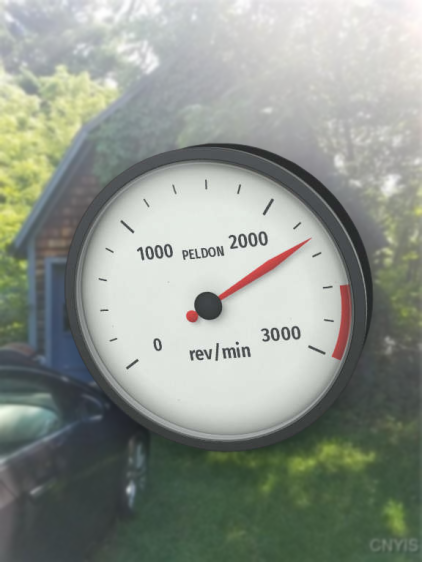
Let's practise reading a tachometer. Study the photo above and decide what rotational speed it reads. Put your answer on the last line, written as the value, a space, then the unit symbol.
2300 rpm
